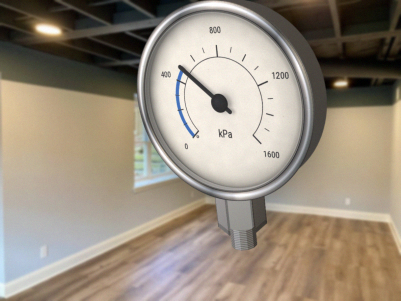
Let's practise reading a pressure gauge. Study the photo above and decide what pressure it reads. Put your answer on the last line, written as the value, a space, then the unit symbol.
500 kPa
